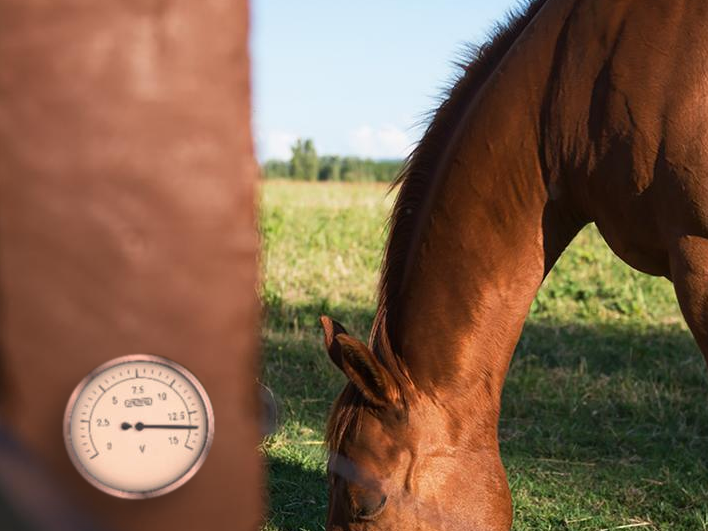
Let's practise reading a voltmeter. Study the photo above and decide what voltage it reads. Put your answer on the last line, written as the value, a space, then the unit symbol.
13.5 V
